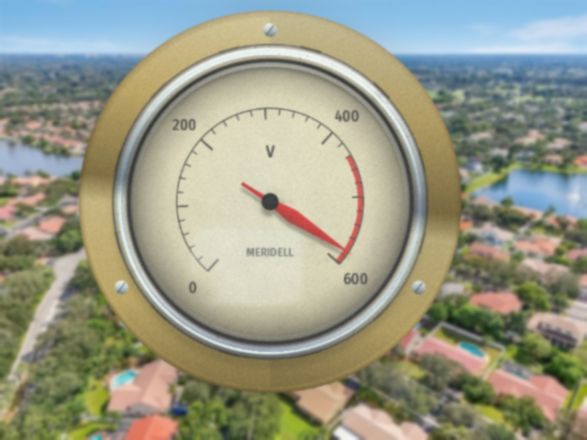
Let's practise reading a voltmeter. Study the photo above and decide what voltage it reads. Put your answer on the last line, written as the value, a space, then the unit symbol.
580 V
